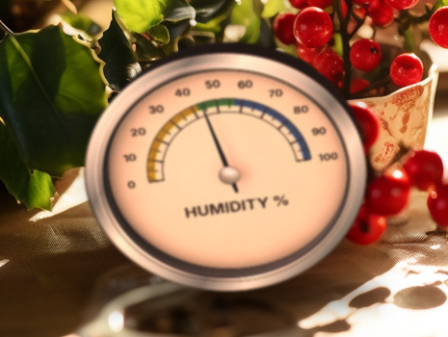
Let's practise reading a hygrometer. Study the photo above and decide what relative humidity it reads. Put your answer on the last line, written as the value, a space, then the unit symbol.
45 %
